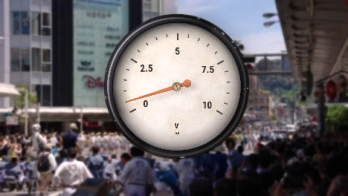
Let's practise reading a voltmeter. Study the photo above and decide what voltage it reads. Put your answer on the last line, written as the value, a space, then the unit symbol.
0.5 V
